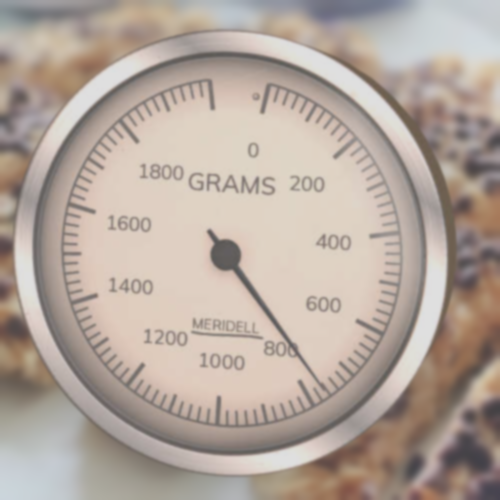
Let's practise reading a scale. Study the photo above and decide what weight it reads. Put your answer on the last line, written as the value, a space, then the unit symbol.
760 g
